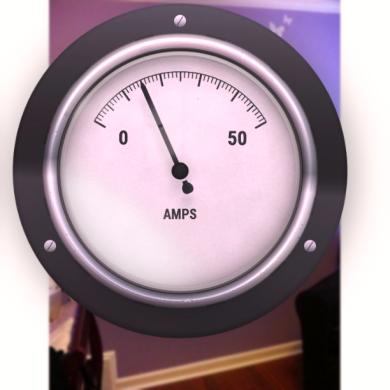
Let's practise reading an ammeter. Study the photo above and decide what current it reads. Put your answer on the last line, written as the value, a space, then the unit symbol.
15 A
